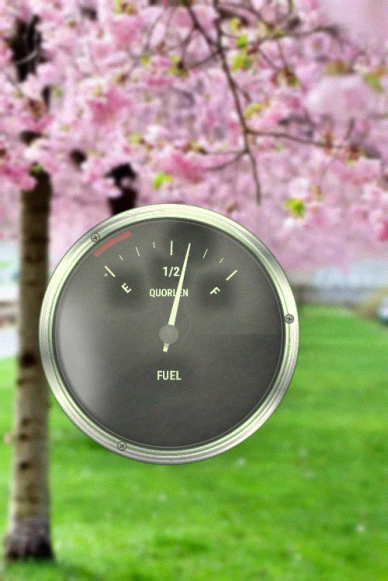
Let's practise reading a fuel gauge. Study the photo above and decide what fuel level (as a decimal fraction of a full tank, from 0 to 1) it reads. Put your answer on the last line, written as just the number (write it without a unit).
0.625
